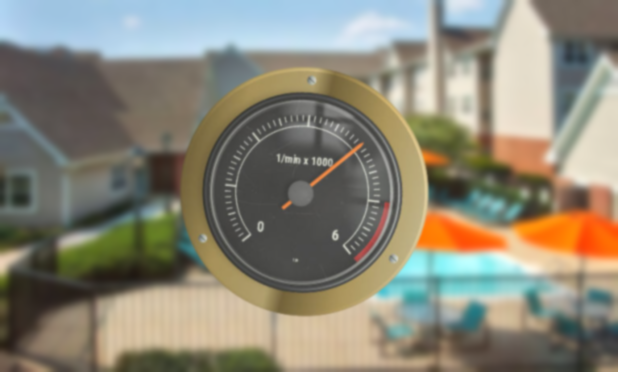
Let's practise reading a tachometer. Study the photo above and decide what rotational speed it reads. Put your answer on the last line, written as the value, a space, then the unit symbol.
4000 rpm
